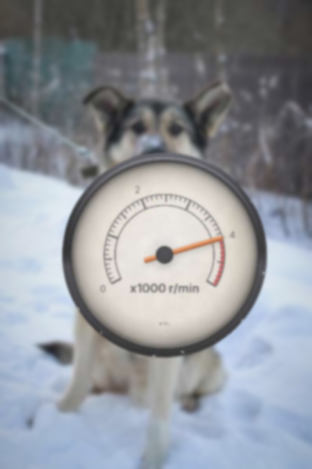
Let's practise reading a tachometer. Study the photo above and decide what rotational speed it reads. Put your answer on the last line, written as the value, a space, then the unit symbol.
4000 rpm
